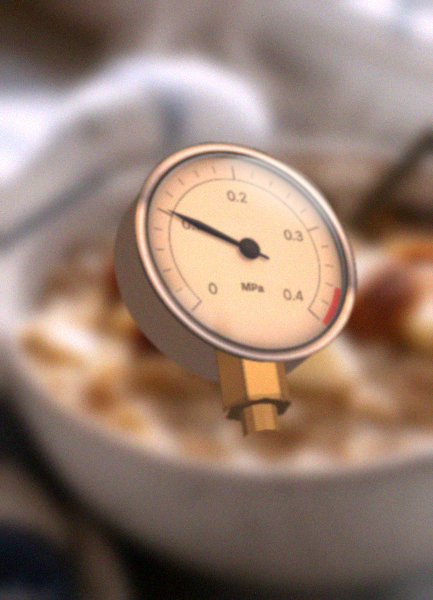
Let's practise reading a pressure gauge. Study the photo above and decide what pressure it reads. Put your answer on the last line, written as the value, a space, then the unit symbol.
0.1 MPa
